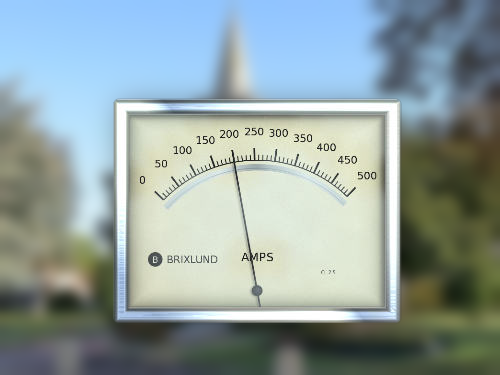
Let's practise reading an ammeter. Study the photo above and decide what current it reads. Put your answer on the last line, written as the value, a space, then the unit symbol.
200 A
